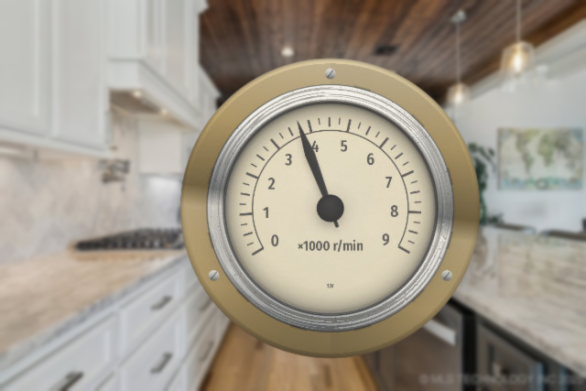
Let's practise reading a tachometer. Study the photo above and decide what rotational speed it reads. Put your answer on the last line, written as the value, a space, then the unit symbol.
3750 rpm
